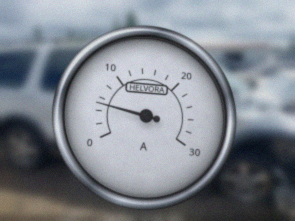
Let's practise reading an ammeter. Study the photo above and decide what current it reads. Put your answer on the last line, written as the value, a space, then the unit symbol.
5 A
